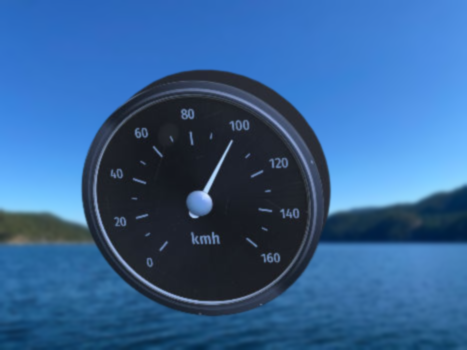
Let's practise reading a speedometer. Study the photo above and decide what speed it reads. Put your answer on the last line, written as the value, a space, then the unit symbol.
100 km/h
